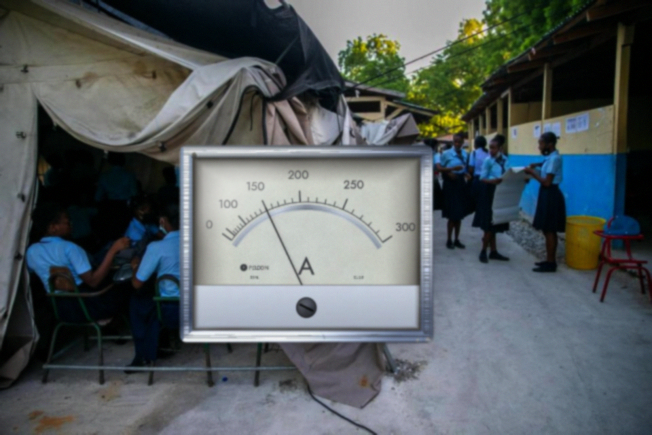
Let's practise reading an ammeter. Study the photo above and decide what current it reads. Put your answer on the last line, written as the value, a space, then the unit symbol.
150 A
